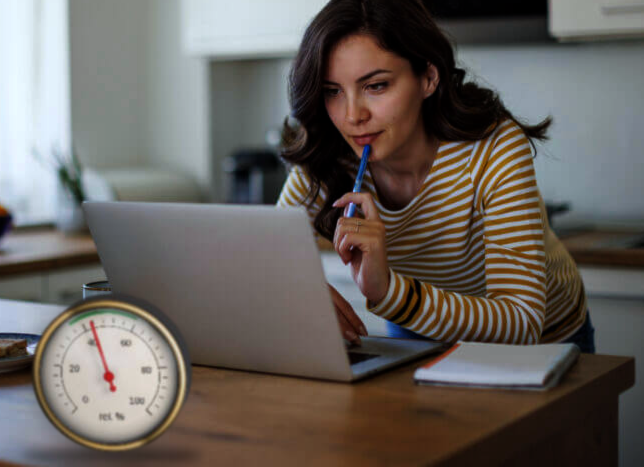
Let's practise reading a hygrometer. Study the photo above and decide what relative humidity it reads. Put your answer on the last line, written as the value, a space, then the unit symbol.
44 %
